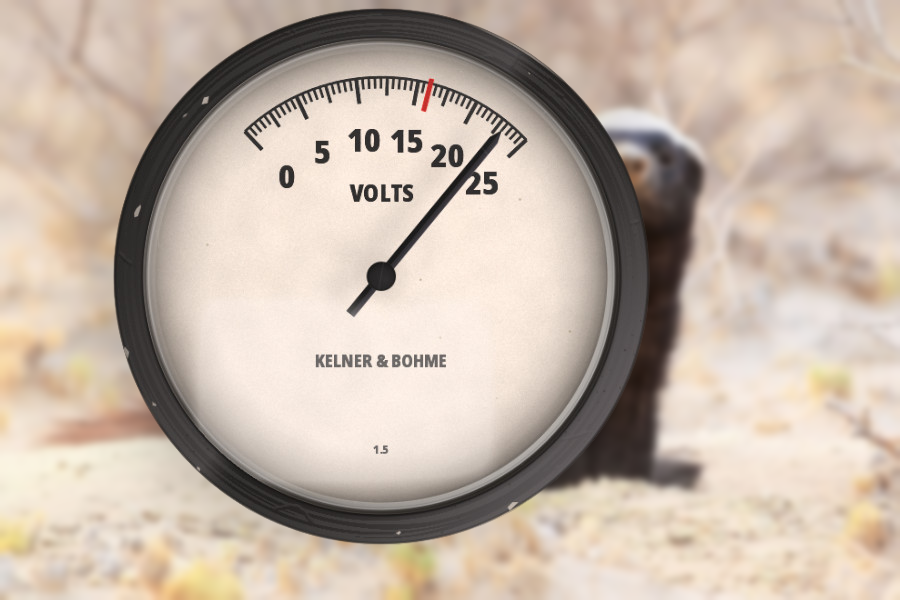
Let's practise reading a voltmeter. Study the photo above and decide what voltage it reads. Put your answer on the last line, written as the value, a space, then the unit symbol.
23 V
